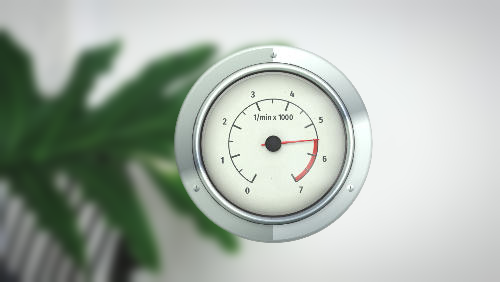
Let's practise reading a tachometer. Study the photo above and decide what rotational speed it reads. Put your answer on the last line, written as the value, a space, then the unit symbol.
5500 rpm
